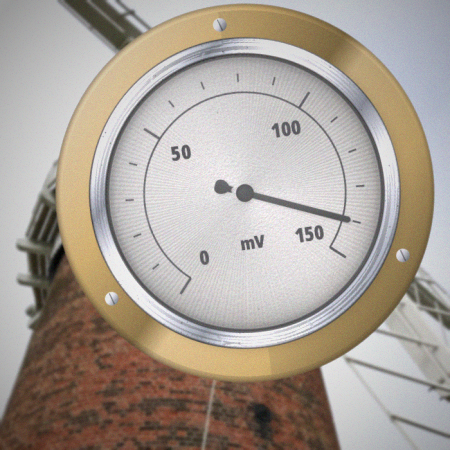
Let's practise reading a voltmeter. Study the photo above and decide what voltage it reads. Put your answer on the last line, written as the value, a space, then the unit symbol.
140 mV
